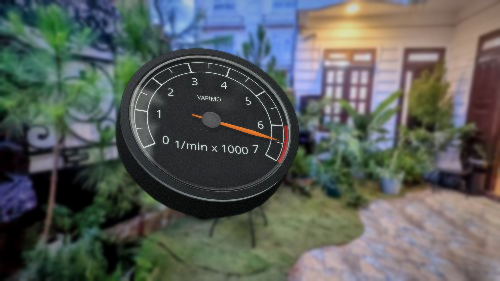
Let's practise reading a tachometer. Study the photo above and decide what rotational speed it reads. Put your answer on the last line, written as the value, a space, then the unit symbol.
6500 rpm
